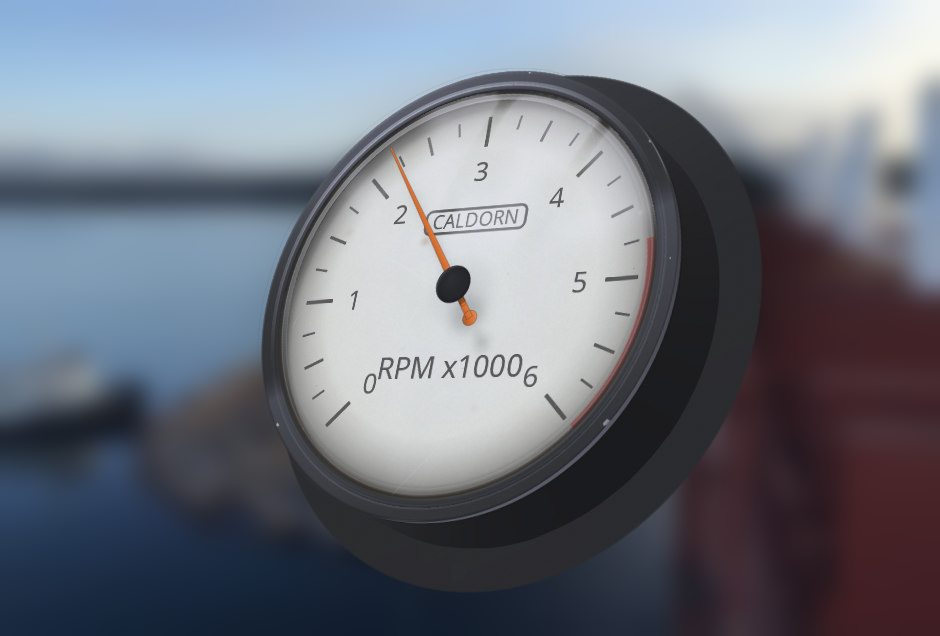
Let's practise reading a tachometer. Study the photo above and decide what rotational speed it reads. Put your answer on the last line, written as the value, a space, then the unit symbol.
2250 rpm
